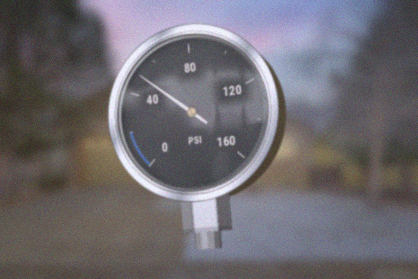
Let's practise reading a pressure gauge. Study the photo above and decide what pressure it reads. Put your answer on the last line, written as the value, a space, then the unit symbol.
50 psi
